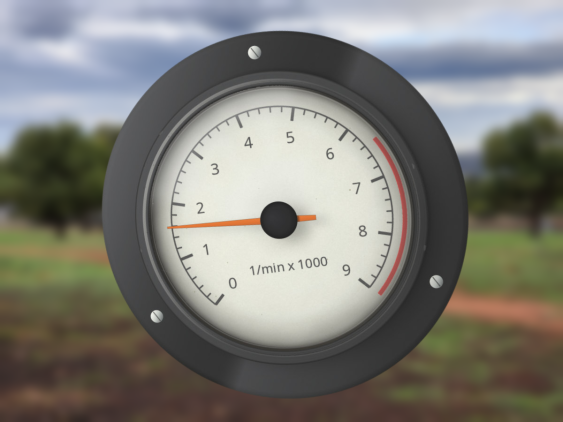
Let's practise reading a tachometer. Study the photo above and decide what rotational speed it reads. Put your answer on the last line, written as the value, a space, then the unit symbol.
1600 rpm
